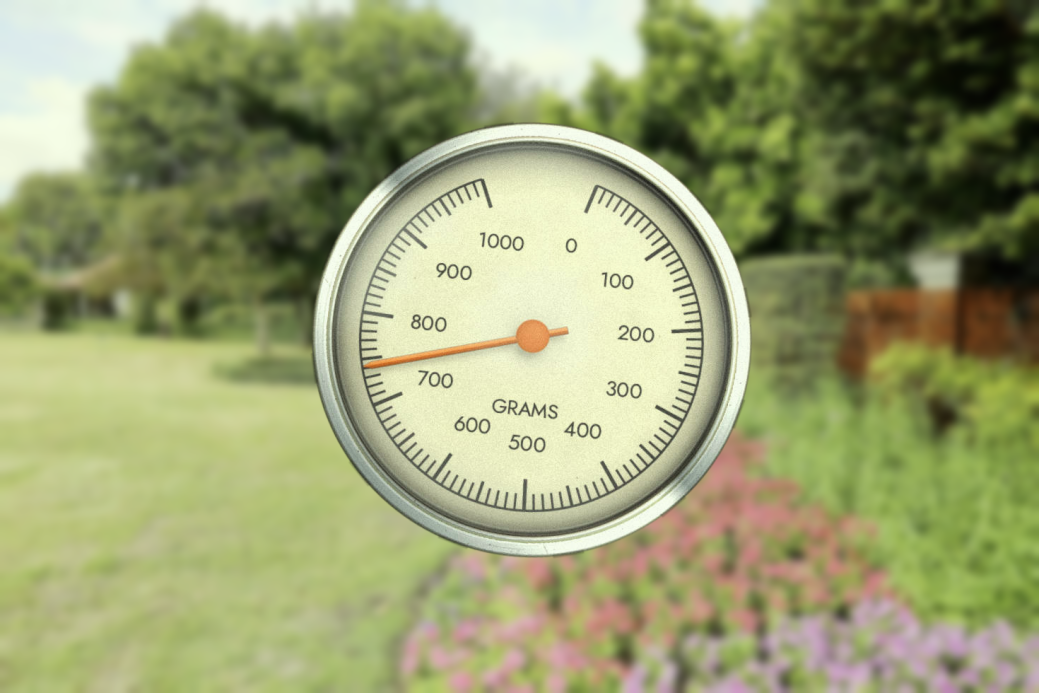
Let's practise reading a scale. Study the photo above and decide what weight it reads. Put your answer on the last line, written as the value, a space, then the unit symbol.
740 g
